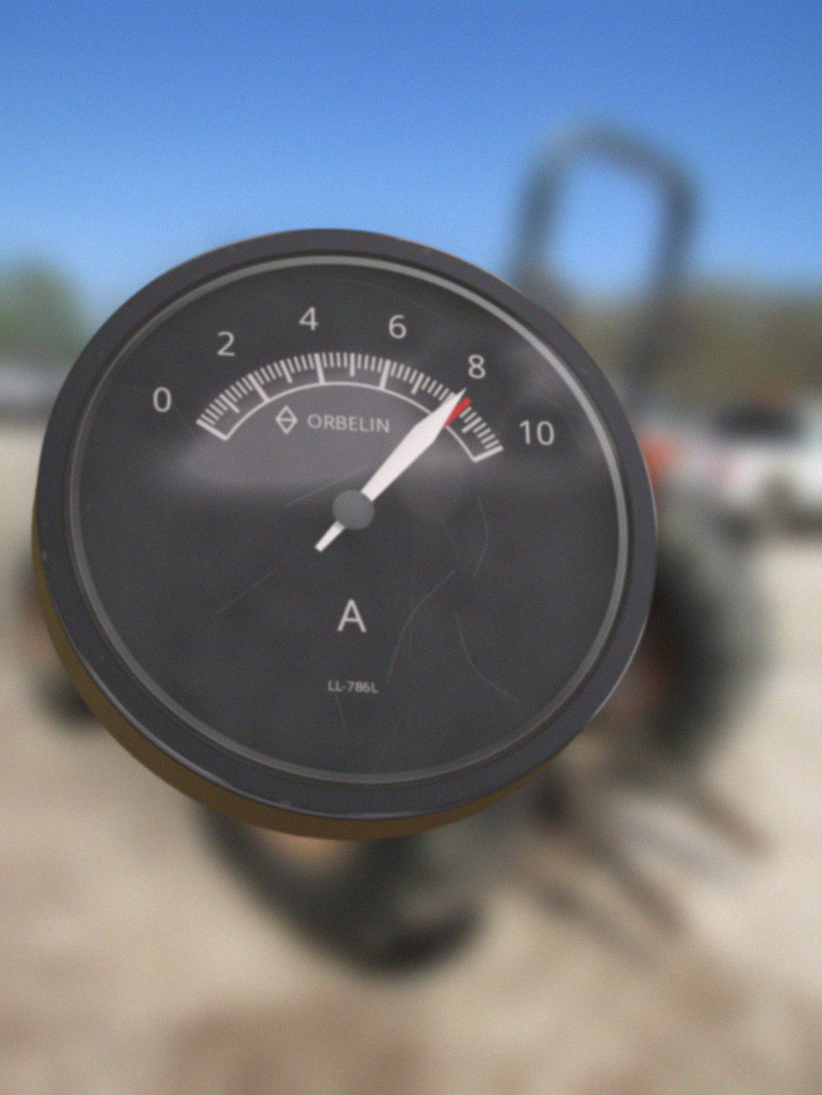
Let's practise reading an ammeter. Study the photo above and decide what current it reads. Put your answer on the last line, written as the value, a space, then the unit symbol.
8.2 A
